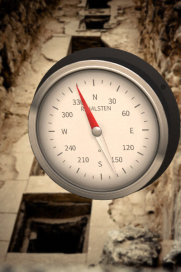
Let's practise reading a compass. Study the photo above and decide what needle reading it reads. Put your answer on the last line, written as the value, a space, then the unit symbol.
340 °
